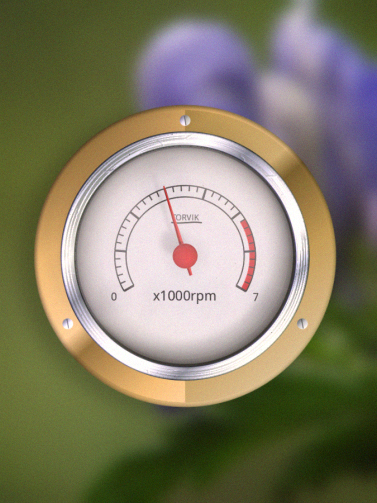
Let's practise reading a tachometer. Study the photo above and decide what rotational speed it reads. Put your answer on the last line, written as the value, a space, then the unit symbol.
3000 rpm
